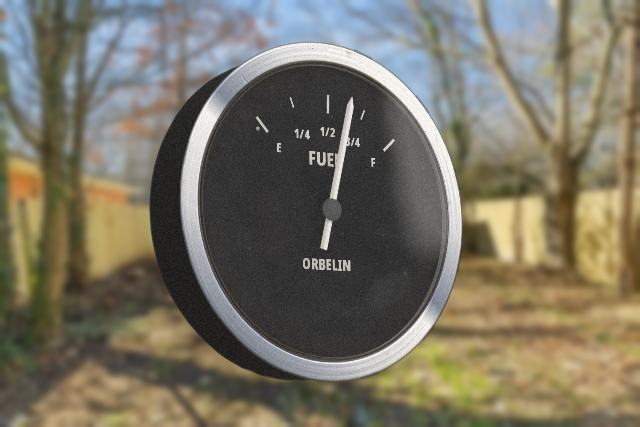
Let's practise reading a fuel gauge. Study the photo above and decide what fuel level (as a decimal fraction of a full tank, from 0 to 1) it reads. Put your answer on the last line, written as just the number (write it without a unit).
0.625
